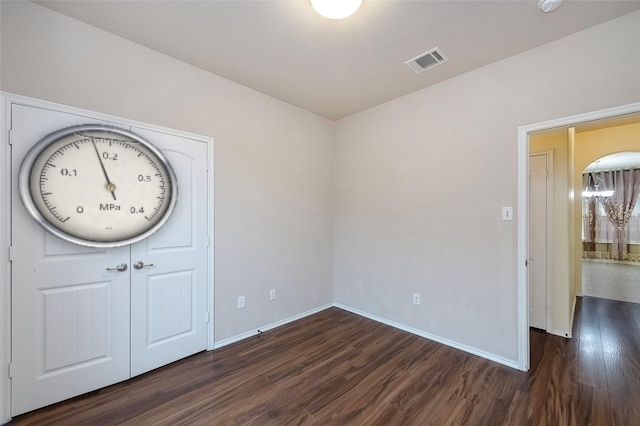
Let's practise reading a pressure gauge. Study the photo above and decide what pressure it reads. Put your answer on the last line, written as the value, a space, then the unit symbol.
0.175 MPa
